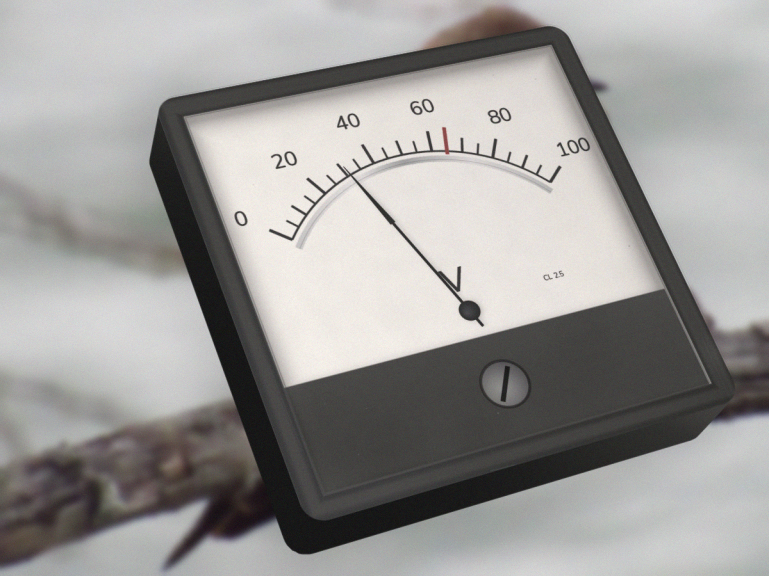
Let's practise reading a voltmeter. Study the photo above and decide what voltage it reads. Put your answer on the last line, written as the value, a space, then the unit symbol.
30 V
